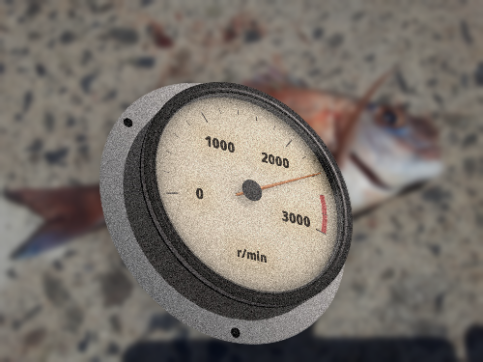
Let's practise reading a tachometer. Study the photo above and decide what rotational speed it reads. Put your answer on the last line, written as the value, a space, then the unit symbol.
2400 rpm
